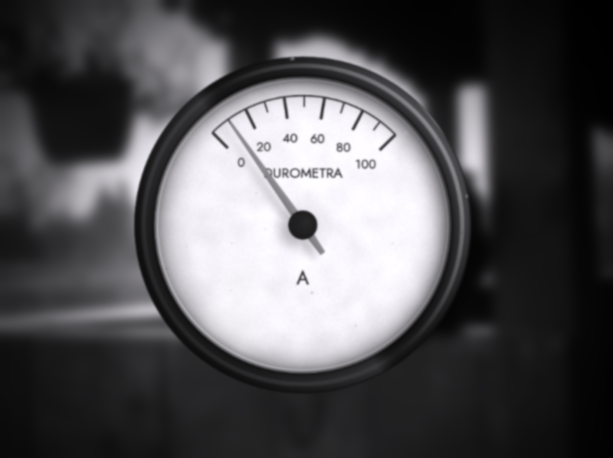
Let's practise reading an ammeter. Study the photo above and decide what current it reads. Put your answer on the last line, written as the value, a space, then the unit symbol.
10 A
